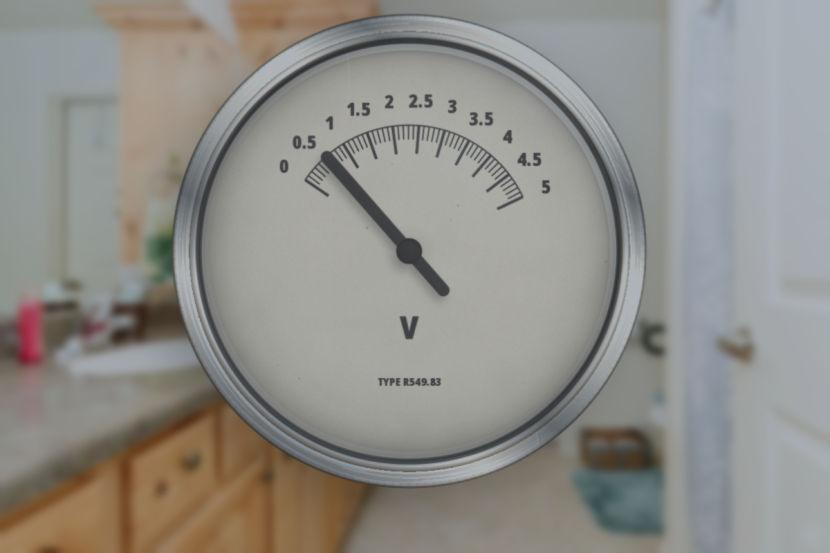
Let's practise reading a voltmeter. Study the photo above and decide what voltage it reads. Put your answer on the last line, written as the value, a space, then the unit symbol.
0.6 V
